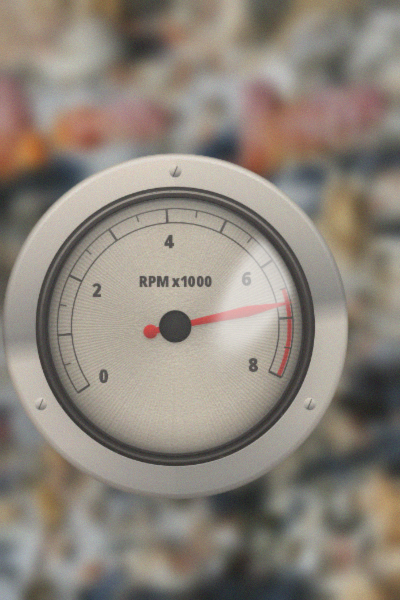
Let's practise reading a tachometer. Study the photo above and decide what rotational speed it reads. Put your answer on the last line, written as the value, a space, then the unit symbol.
6750 rpm
